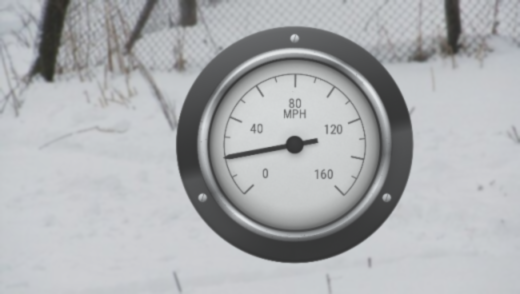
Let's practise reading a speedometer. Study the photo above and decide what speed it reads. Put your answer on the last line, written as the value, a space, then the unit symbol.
20 mph
